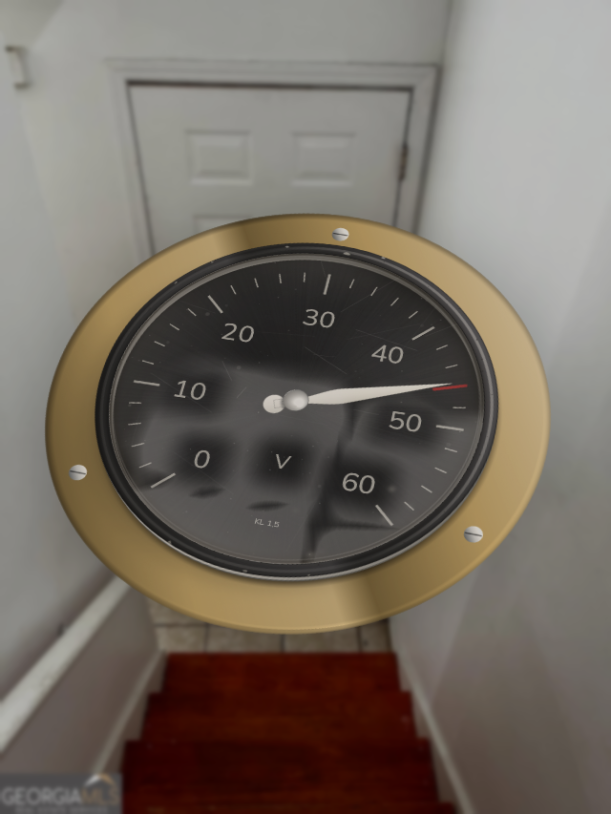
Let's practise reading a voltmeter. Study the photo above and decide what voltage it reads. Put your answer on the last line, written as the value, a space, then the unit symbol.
46 V
